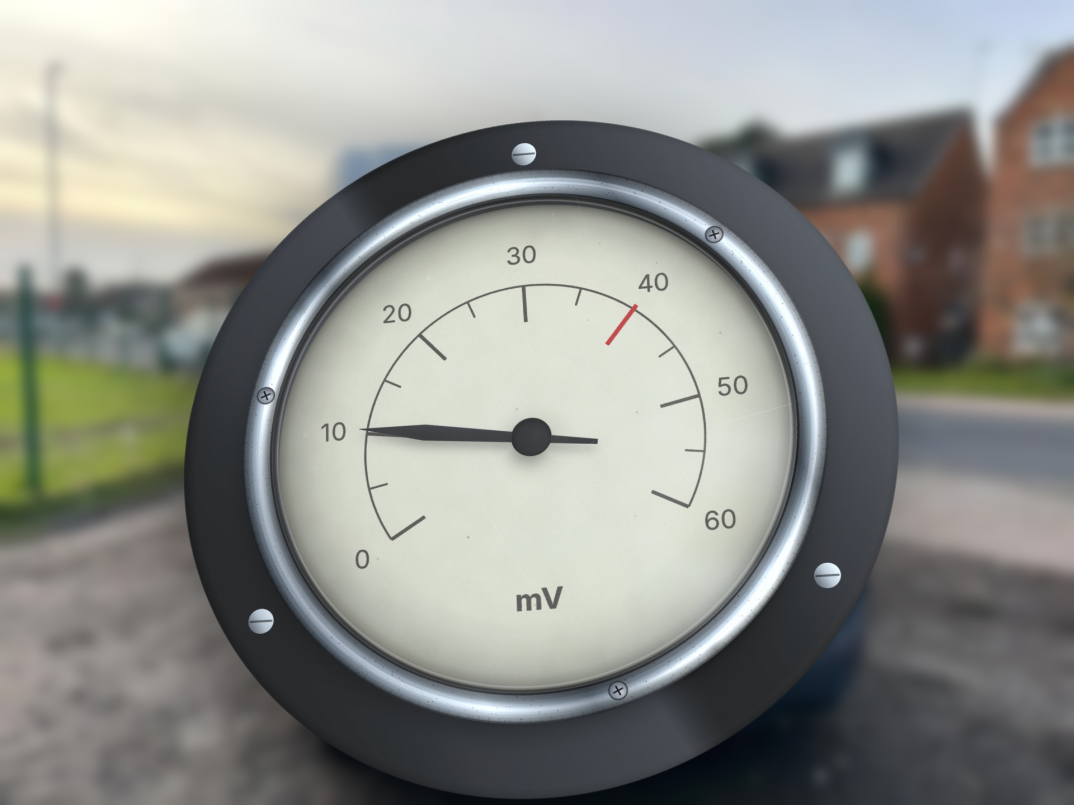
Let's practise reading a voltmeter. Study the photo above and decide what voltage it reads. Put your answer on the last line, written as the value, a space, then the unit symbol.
10 mV
